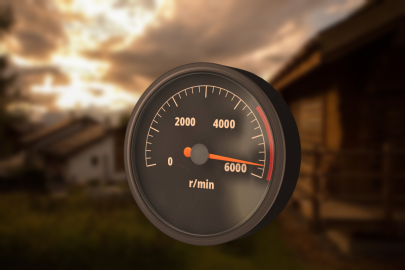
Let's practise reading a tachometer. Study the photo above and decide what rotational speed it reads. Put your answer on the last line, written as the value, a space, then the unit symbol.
5700 rpm
